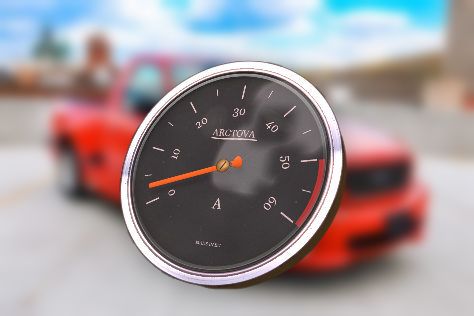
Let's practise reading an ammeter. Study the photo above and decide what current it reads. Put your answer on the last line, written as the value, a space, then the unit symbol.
2.5 A
